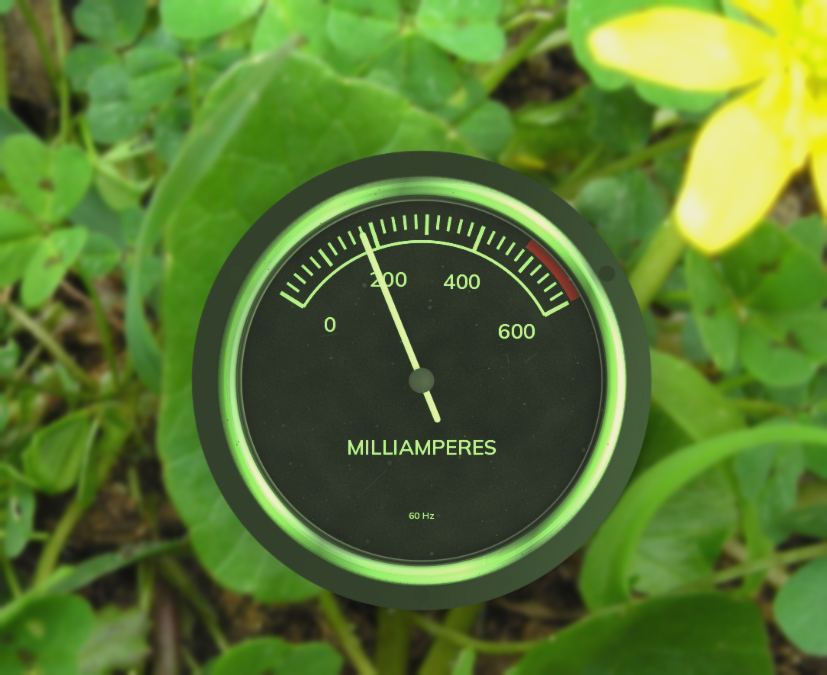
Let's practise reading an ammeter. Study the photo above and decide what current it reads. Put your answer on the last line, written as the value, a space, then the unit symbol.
180 mA
